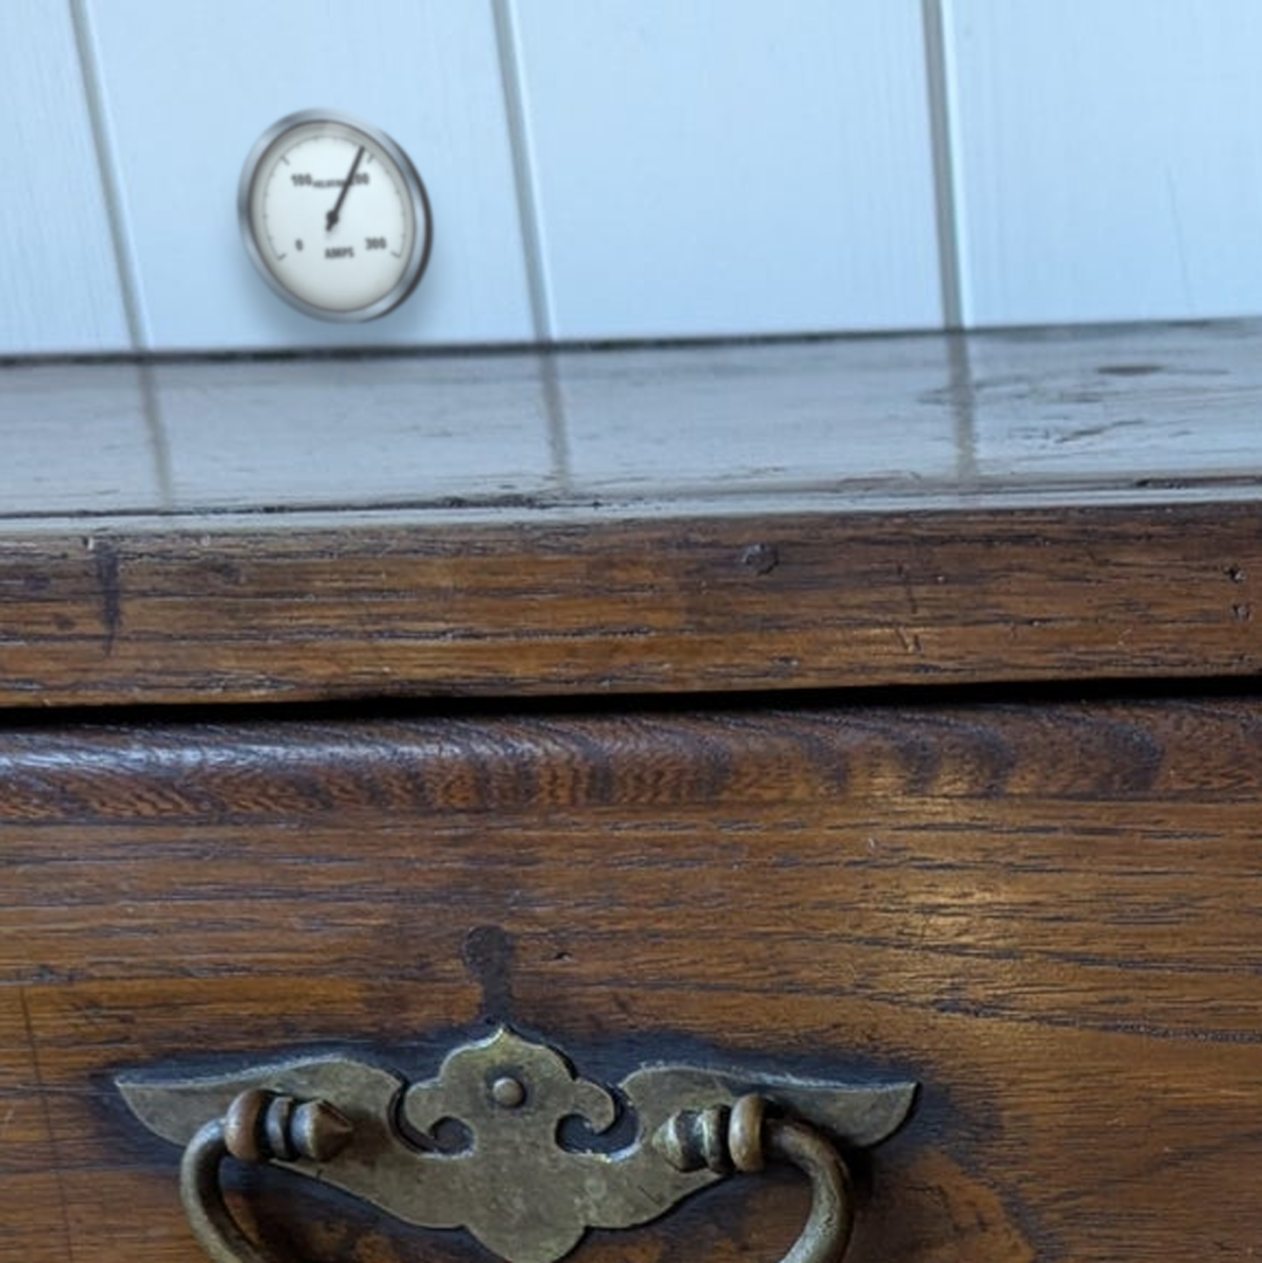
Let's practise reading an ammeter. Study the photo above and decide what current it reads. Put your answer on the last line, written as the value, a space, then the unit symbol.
190 A
